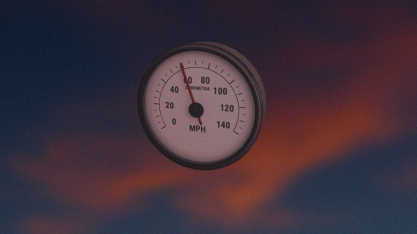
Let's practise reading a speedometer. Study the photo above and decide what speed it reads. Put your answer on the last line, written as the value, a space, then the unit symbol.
60 mph
